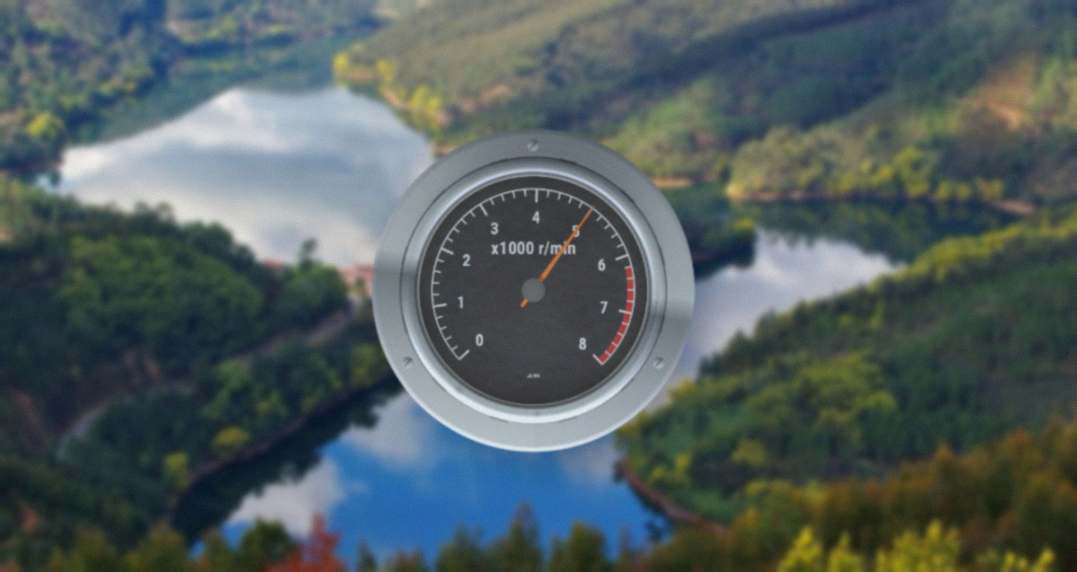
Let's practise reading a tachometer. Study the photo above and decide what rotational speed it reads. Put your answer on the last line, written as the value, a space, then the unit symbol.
5000 rpm
